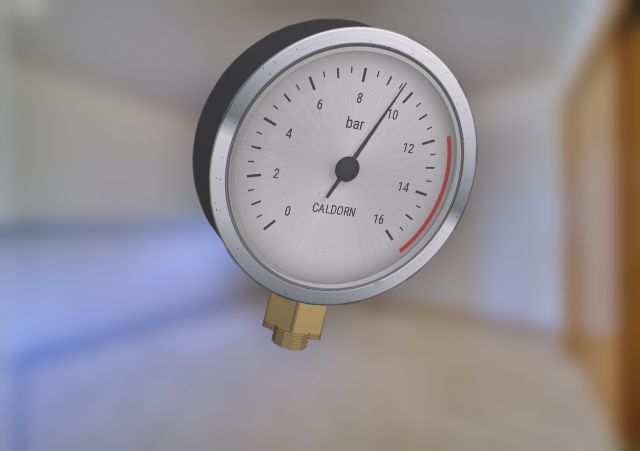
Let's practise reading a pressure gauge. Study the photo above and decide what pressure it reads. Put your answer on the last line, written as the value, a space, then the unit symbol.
9.5 bar
